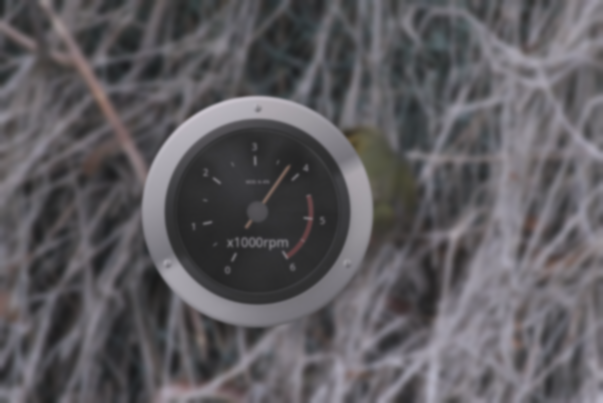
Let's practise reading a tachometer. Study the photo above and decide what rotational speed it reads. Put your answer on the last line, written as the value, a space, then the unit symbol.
3750 rpm
